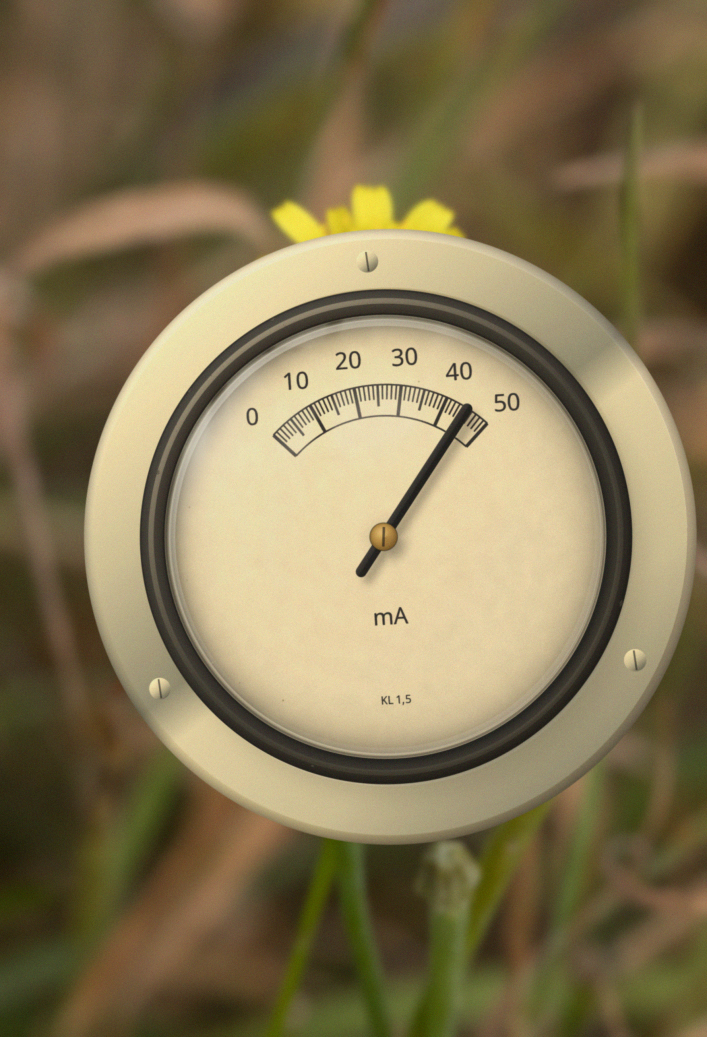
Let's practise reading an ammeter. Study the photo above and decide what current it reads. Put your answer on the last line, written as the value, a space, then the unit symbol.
45 mA
